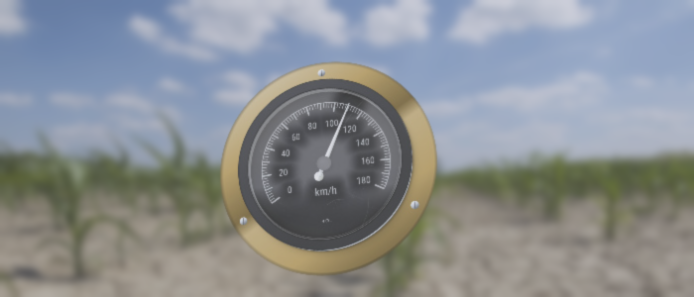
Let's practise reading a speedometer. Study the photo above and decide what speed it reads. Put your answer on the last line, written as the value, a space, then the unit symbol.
110 km/h
